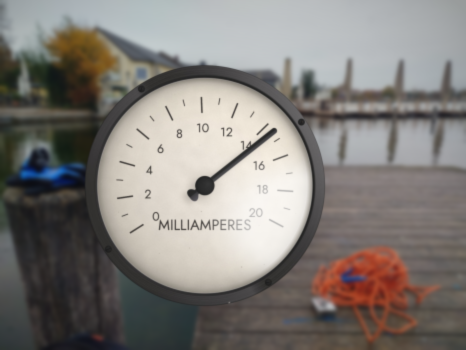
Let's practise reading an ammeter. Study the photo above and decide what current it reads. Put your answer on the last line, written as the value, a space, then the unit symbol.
14.5 mA
